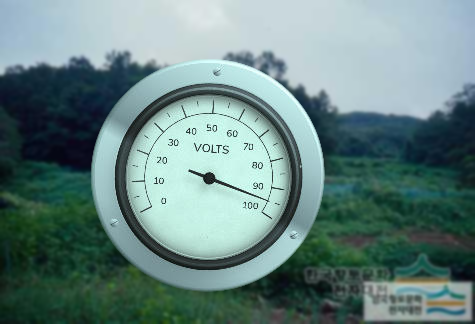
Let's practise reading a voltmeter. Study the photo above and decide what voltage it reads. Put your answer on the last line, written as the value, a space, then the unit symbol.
95 V
